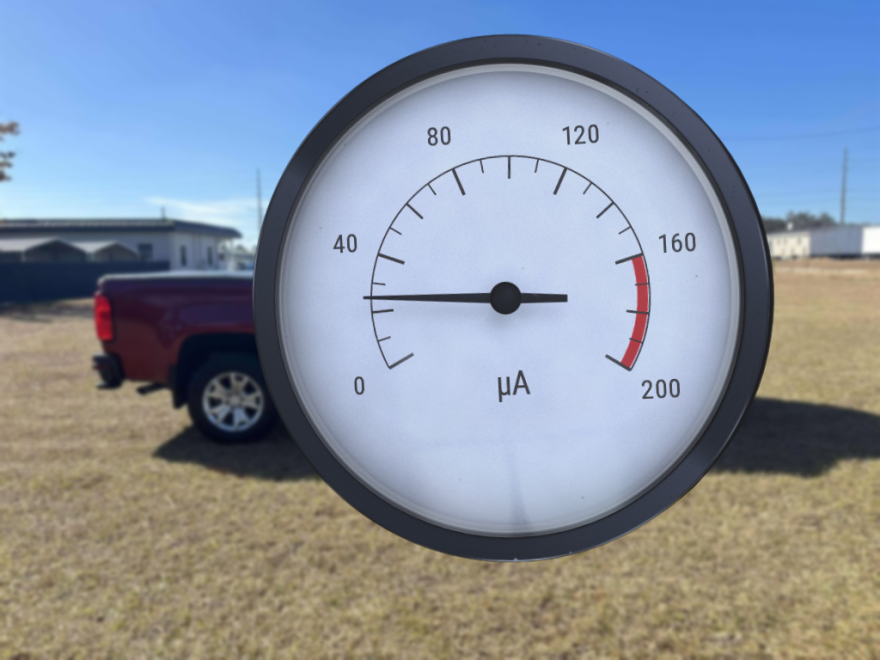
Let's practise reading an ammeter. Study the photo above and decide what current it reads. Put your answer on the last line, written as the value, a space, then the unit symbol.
25 µA
